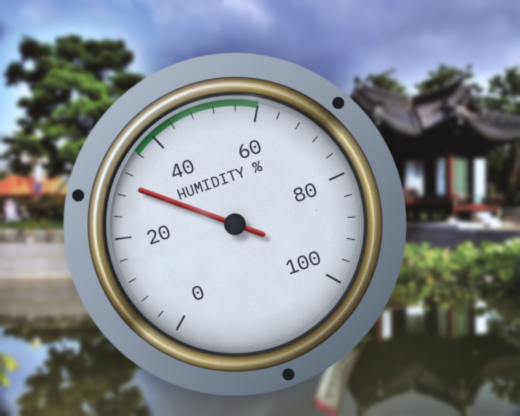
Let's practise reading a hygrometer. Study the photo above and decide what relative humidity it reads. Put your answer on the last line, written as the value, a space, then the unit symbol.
30 %
